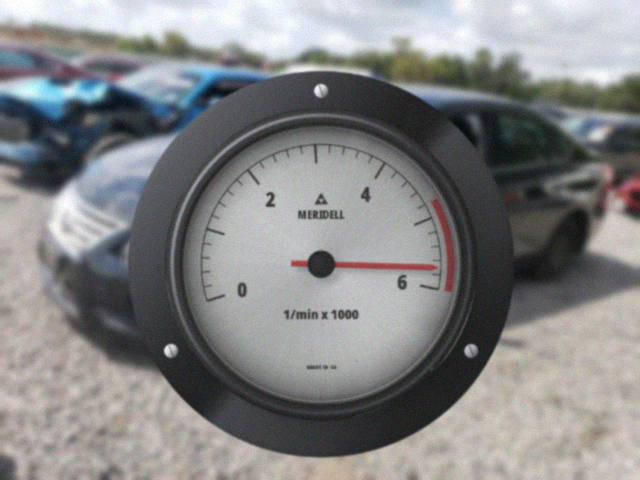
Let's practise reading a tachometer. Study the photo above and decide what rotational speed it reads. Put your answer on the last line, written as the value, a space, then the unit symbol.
5700 rpm
